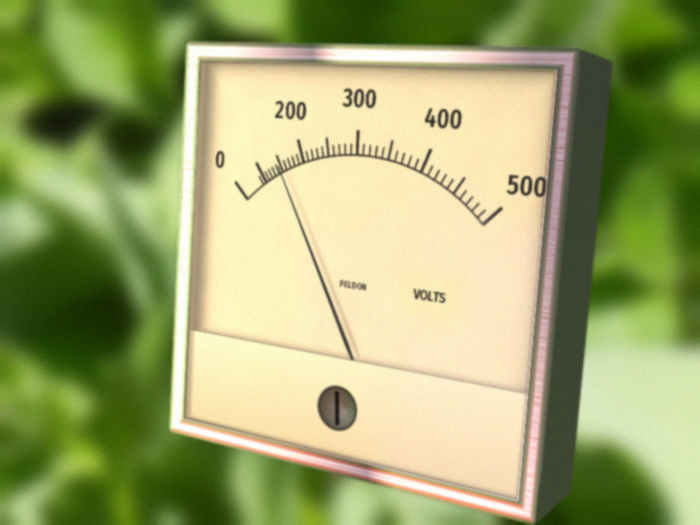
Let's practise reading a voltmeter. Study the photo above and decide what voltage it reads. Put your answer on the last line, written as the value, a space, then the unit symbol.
150 V
